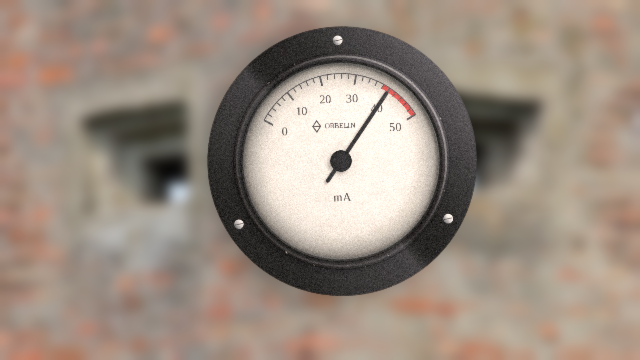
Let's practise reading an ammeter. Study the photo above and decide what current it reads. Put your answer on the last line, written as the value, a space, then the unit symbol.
40 mA
